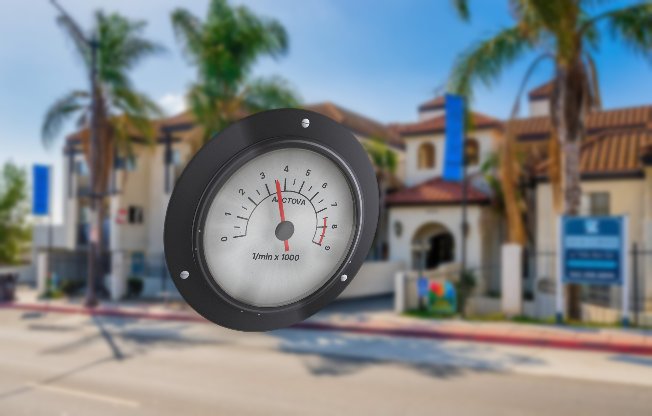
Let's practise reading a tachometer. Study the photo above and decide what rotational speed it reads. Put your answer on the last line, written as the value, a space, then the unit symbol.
3500 rpm
